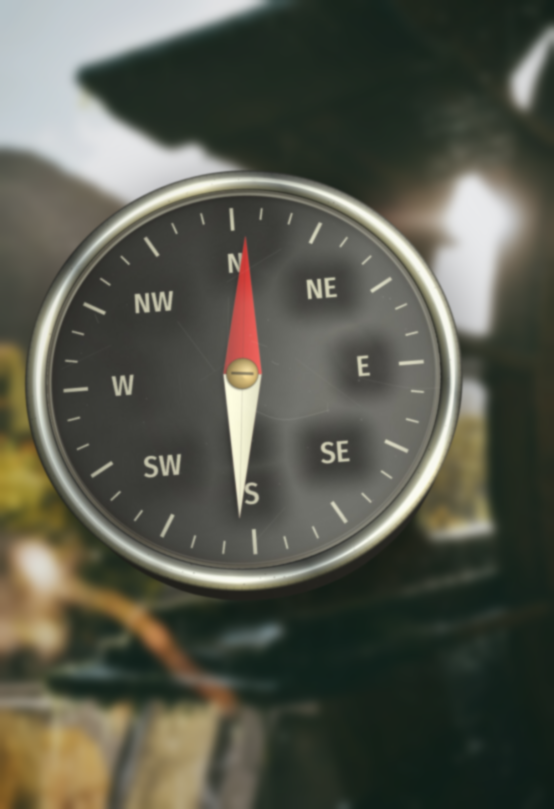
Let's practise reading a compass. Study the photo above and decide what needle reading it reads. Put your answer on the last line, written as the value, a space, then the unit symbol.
5 °
